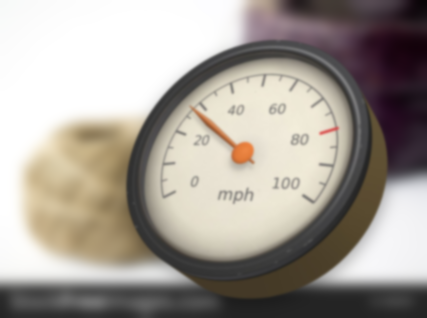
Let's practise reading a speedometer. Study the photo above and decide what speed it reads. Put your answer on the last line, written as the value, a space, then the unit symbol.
27.5 mph
